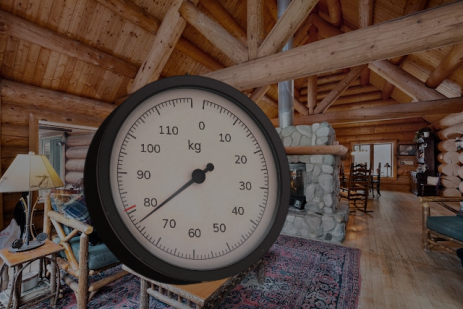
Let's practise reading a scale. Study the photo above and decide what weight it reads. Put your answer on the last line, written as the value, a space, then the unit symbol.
77 kg
